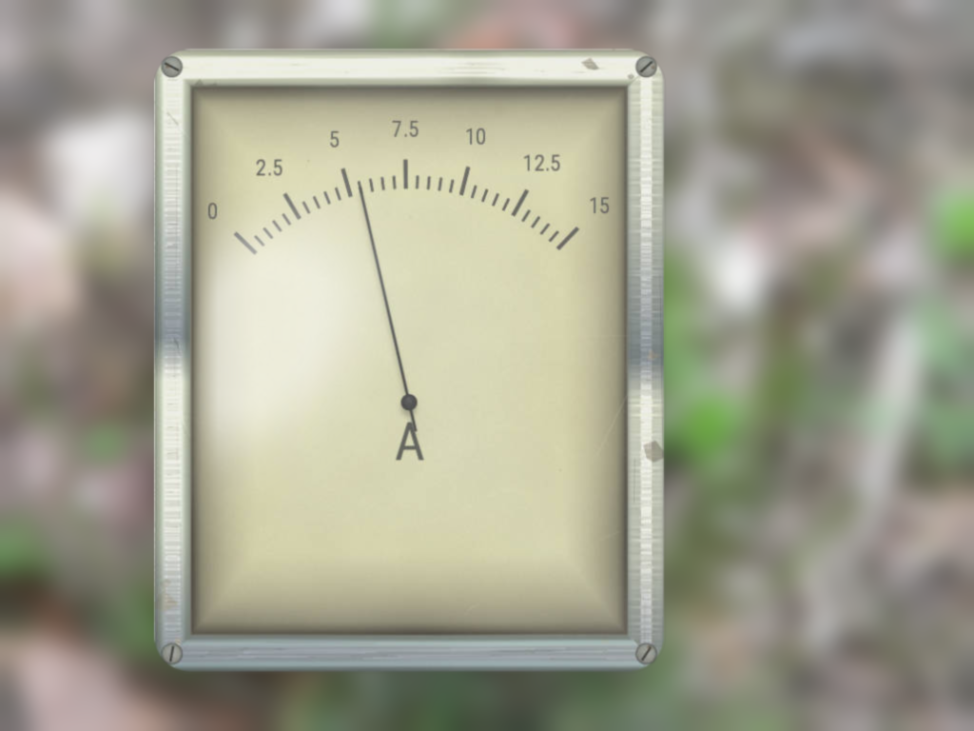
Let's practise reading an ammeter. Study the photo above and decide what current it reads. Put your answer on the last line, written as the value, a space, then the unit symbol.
5.5 A
